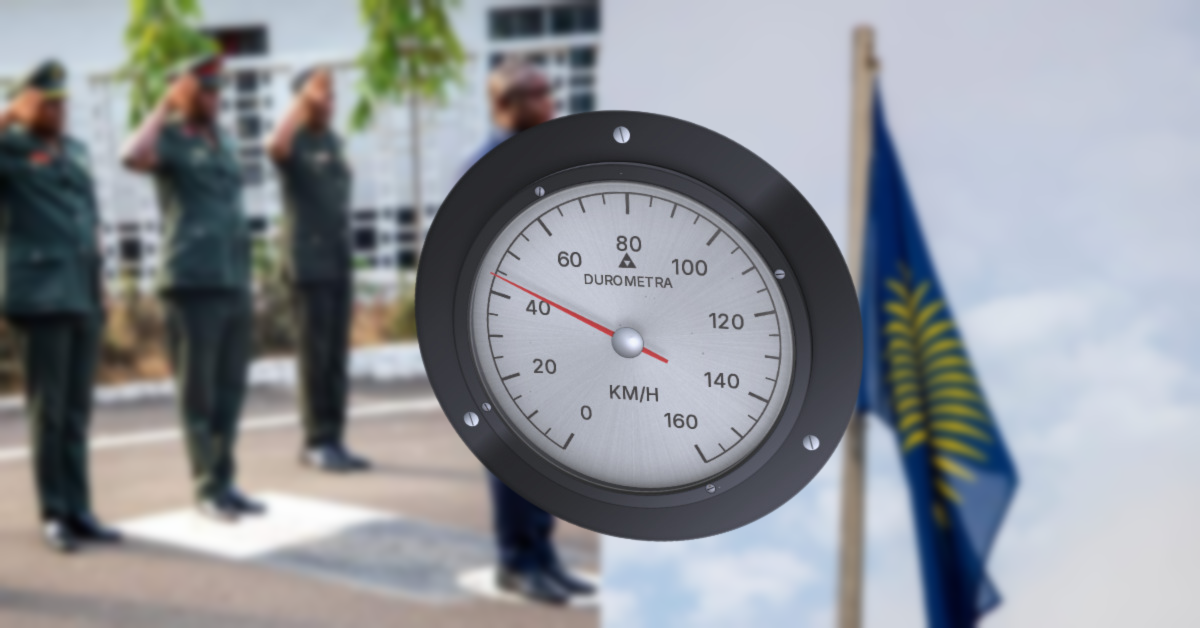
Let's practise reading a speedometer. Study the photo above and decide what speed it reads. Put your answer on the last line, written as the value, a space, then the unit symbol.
45 km/h
